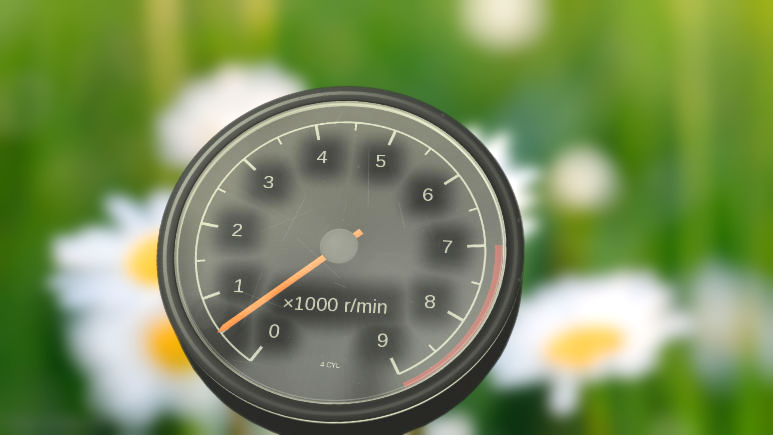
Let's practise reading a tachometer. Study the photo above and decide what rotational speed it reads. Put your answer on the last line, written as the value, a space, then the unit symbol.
500 rpm
